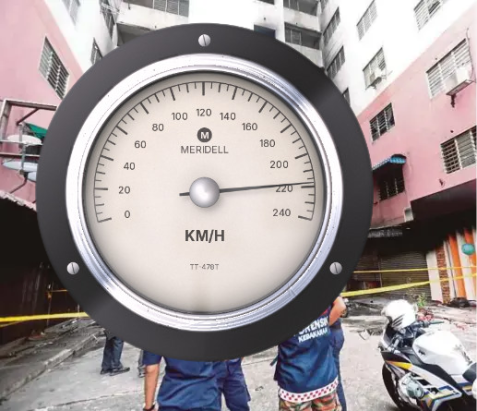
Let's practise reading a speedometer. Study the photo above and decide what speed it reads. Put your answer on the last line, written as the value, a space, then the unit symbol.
217.5 km/h
